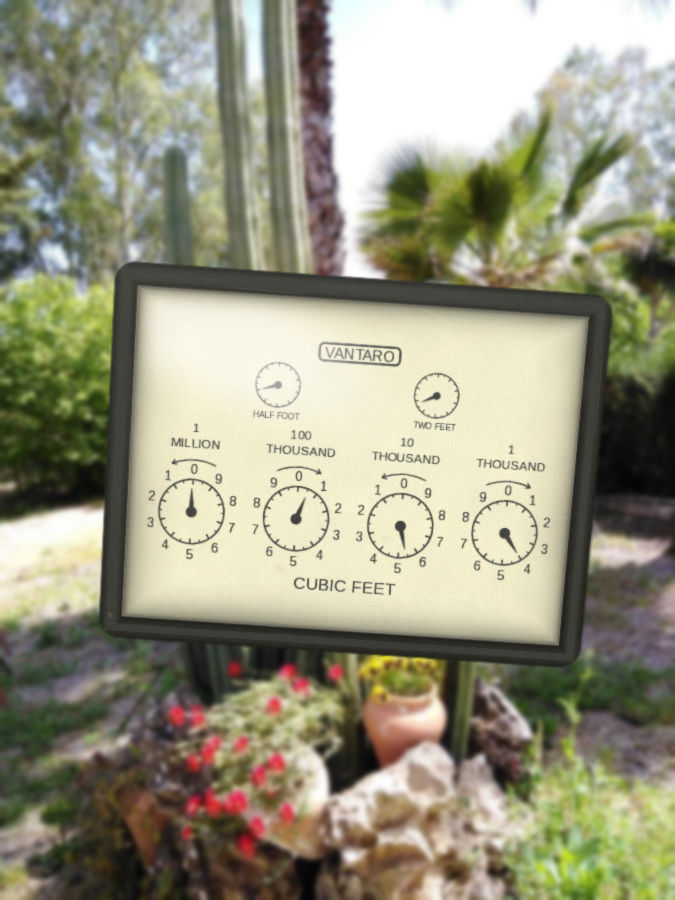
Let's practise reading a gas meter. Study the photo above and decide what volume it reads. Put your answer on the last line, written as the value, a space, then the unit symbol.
5400 ft³
